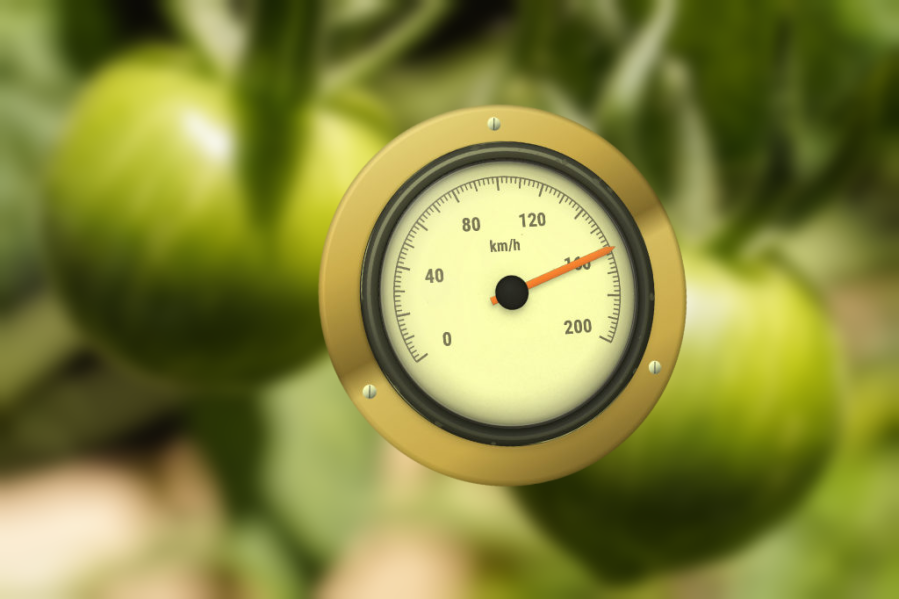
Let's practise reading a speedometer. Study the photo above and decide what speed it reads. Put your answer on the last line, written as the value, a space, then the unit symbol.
160 km/h
